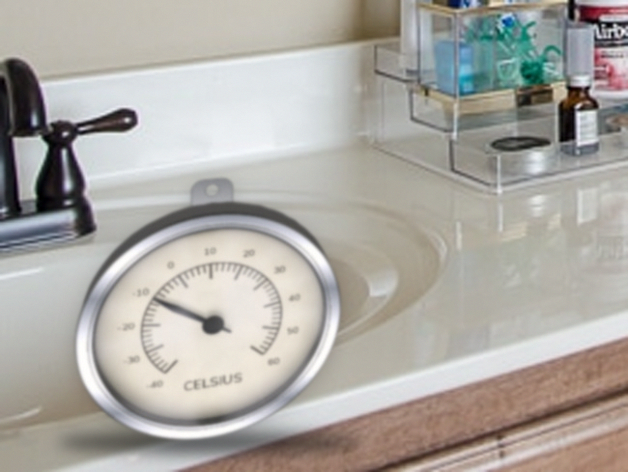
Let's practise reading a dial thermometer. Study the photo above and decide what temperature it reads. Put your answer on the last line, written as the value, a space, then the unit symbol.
-10 °C
